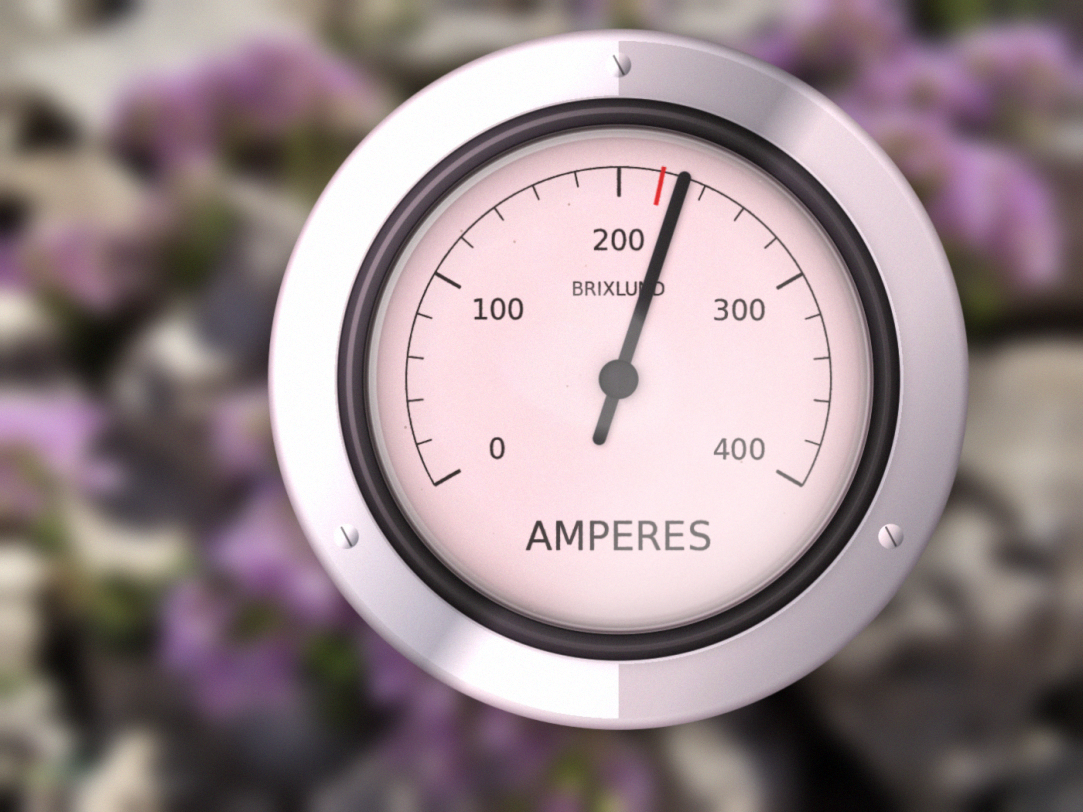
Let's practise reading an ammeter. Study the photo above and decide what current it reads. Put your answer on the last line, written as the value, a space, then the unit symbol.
230 A
